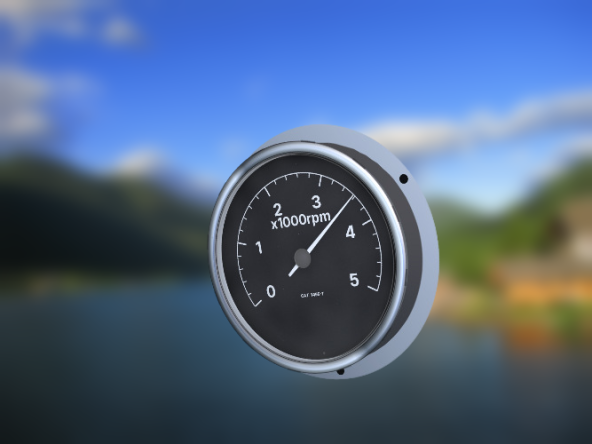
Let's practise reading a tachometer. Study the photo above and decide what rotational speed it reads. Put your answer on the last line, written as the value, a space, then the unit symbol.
3600 rpm
